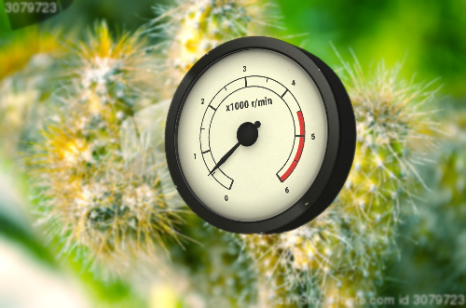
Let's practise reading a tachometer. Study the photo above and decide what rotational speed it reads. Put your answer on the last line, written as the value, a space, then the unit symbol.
500 rpm
